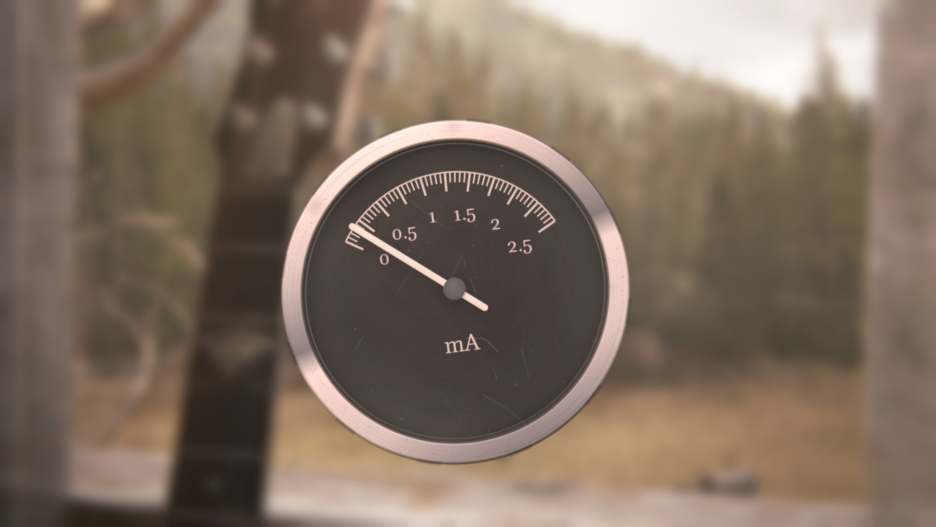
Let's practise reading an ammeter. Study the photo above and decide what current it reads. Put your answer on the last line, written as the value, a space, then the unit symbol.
0.15 mA
